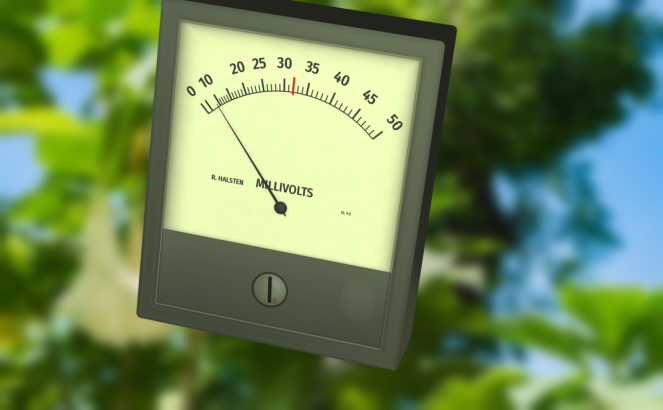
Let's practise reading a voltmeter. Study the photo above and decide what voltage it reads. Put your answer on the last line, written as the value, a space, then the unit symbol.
10 mV
